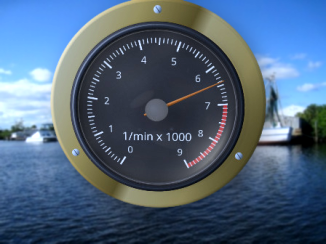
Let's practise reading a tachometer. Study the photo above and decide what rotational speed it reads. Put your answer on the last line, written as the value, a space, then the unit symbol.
6400 rpm
